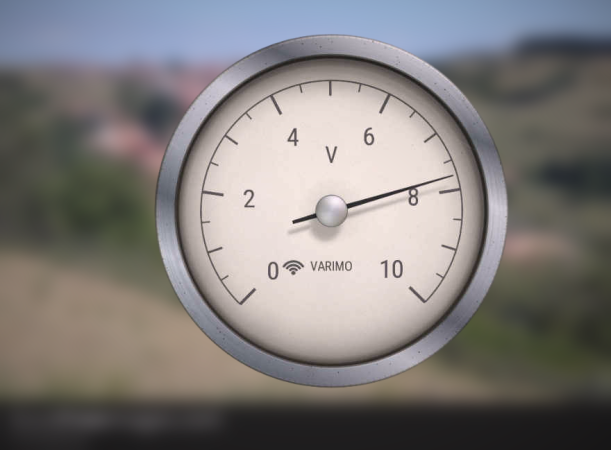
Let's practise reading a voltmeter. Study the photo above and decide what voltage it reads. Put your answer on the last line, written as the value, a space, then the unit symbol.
7.75 V
